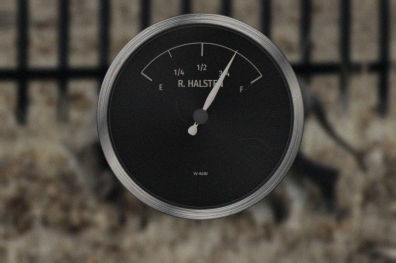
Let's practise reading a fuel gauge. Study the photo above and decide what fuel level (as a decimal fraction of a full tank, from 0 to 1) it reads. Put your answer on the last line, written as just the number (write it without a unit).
0.75
